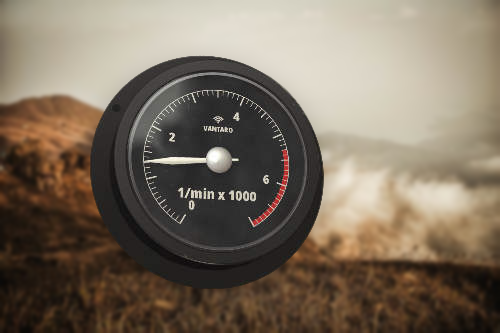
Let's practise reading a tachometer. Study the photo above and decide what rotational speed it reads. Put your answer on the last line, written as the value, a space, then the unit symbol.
1300 rpm
